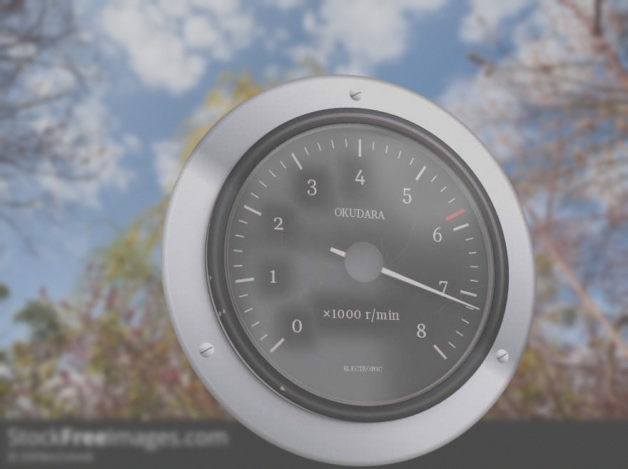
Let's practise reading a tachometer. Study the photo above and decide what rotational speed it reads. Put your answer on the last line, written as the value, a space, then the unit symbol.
7200 rpm
